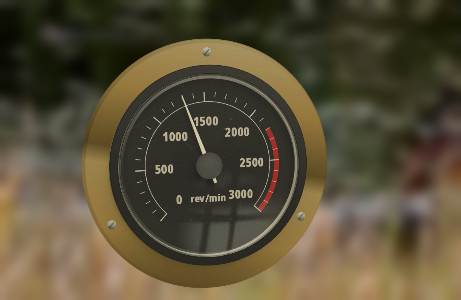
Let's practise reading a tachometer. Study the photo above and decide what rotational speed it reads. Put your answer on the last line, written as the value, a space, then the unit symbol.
1300 rpm
